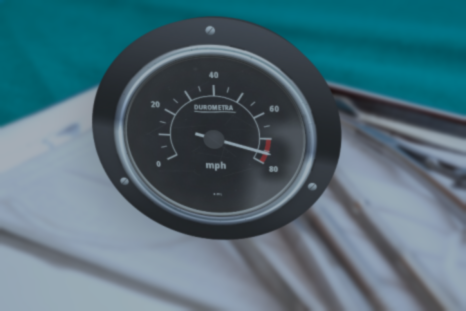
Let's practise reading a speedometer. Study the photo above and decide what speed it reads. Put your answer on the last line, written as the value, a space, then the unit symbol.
75 mph
